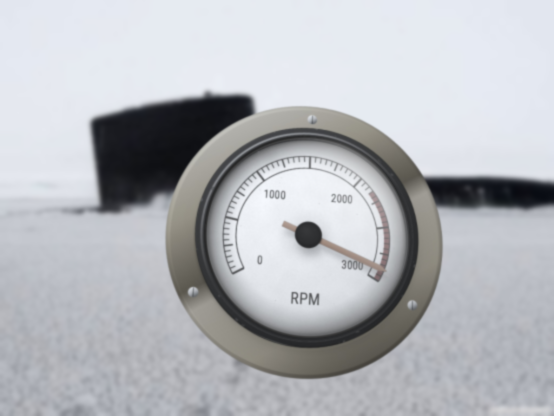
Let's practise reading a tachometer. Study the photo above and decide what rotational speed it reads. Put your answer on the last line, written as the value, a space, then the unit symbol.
2900 rpm
